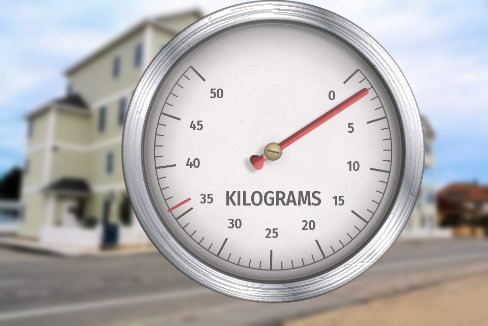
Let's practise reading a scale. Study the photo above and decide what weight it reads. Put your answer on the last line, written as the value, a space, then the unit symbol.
2 kg
